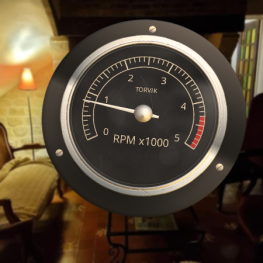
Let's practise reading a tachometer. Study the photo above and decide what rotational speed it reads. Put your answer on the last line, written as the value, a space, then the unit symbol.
800 rpm
